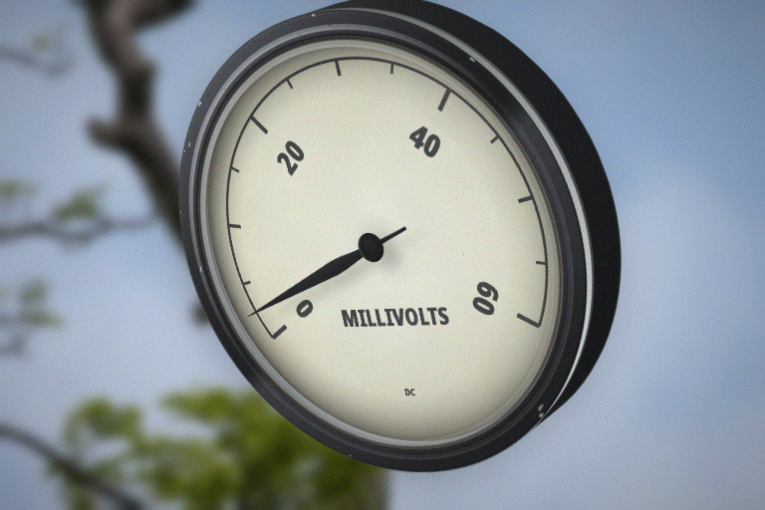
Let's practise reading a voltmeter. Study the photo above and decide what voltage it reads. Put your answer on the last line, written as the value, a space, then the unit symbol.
2.5 mV
